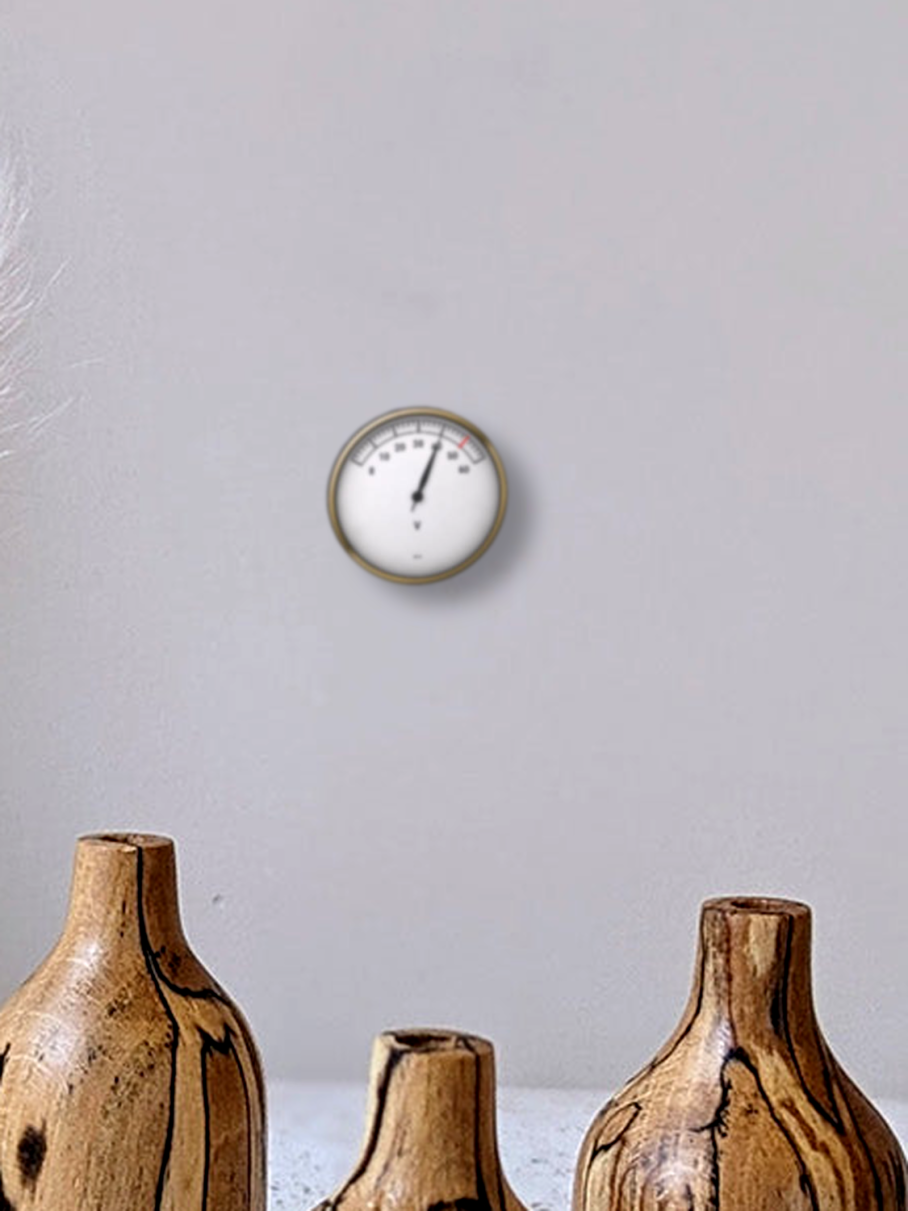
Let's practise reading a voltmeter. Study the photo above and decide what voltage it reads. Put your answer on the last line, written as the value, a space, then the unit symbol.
40 V
